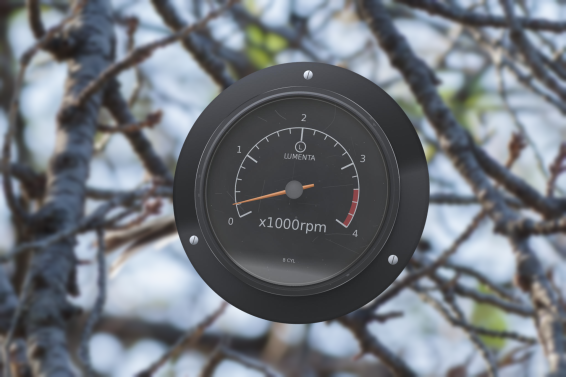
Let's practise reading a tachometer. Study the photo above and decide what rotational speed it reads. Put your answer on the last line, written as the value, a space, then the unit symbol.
200 rpm
